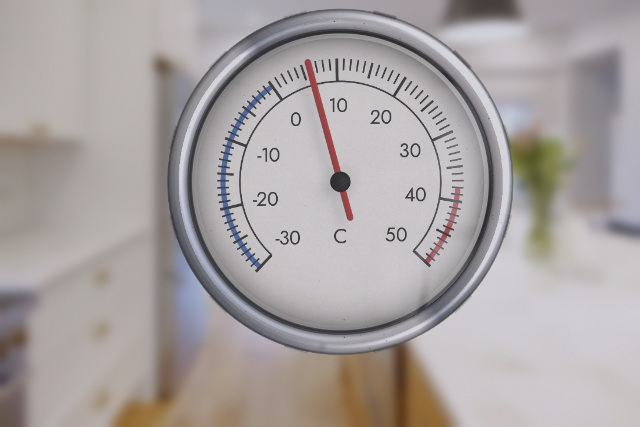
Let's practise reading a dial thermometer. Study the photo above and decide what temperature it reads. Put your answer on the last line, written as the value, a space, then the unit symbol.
6 °C
